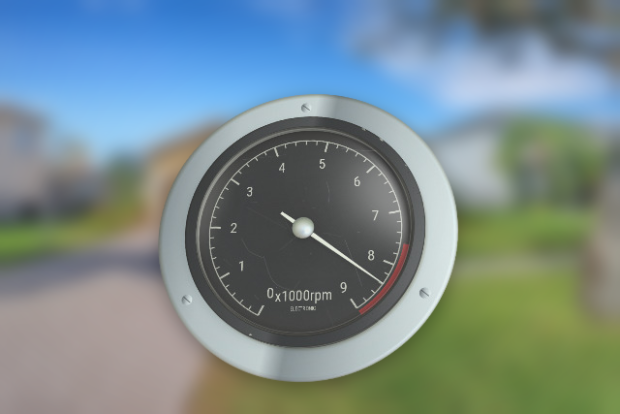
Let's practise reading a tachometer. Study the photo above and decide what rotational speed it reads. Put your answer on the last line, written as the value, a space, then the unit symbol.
8400 rpm
